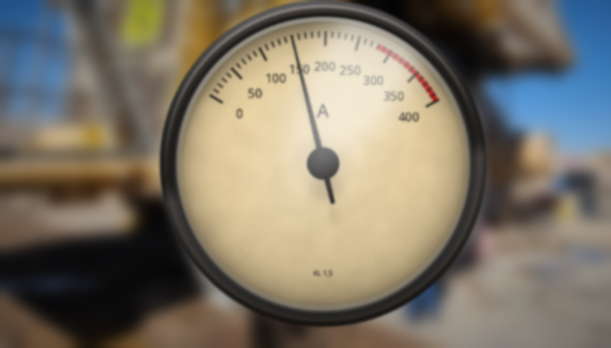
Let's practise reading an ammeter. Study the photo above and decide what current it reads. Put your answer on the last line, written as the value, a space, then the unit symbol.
150 A
